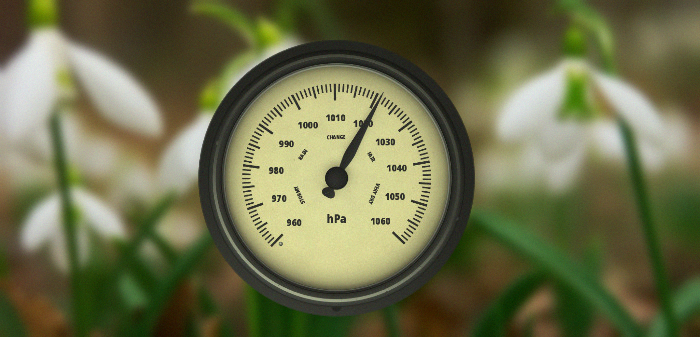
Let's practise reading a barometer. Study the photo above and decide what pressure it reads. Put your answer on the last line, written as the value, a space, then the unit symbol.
1021 hPa
